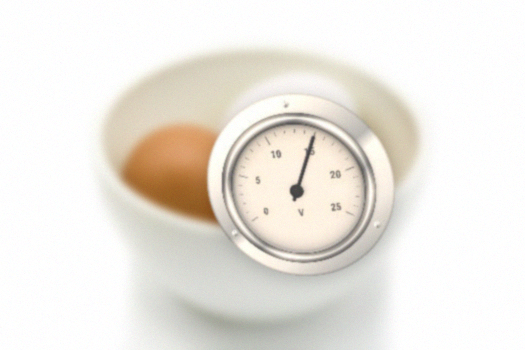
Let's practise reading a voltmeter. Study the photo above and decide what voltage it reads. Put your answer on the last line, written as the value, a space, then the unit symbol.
15 V
